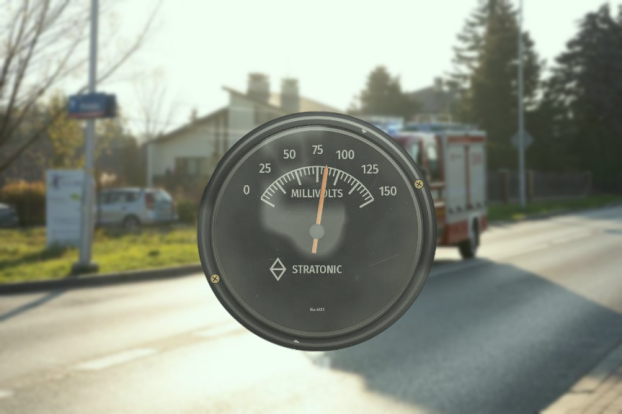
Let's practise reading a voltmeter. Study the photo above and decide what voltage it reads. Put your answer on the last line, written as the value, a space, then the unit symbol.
85 mV
